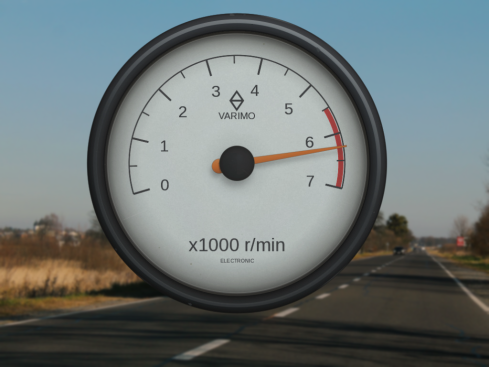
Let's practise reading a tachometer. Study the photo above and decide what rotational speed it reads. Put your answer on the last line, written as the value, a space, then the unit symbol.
6250 rpm
